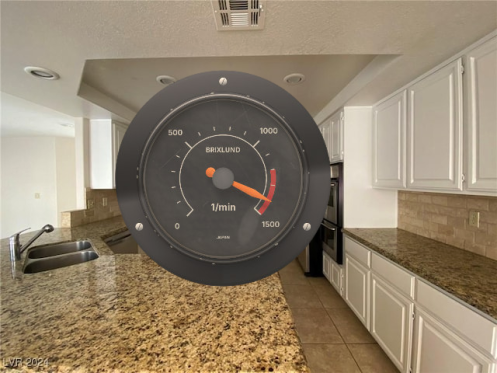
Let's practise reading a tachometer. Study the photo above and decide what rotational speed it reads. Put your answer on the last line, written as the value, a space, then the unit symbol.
1400 rpm
